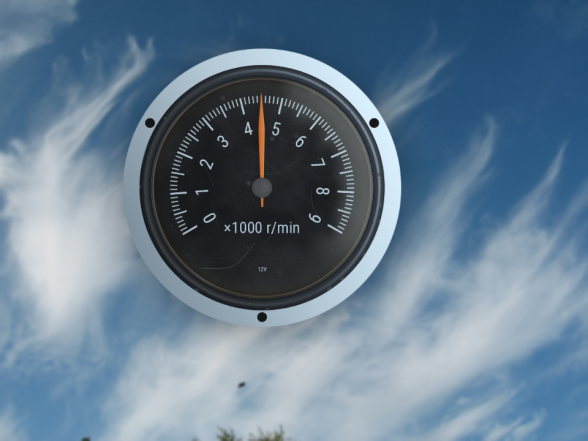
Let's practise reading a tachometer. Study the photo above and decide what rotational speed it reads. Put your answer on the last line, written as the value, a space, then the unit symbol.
4500 rpm
